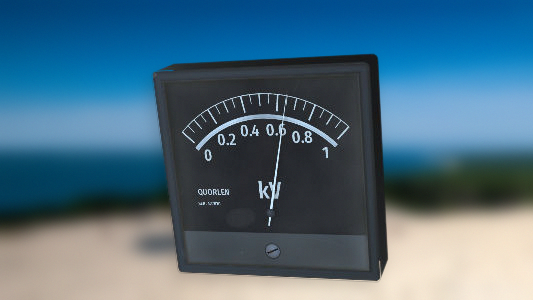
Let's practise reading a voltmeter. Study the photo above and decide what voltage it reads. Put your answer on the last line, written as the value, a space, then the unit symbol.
0.65 kV
